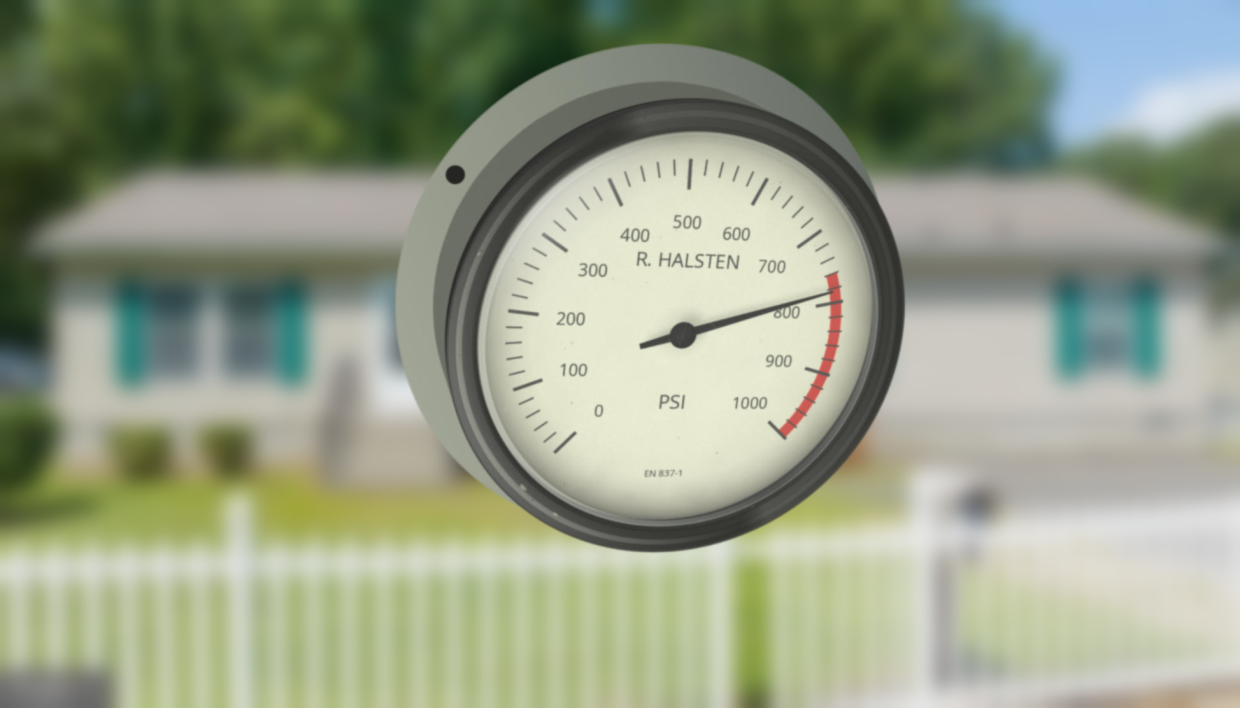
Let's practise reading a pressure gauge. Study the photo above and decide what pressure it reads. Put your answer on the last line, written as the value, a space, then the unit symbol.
780 psi
